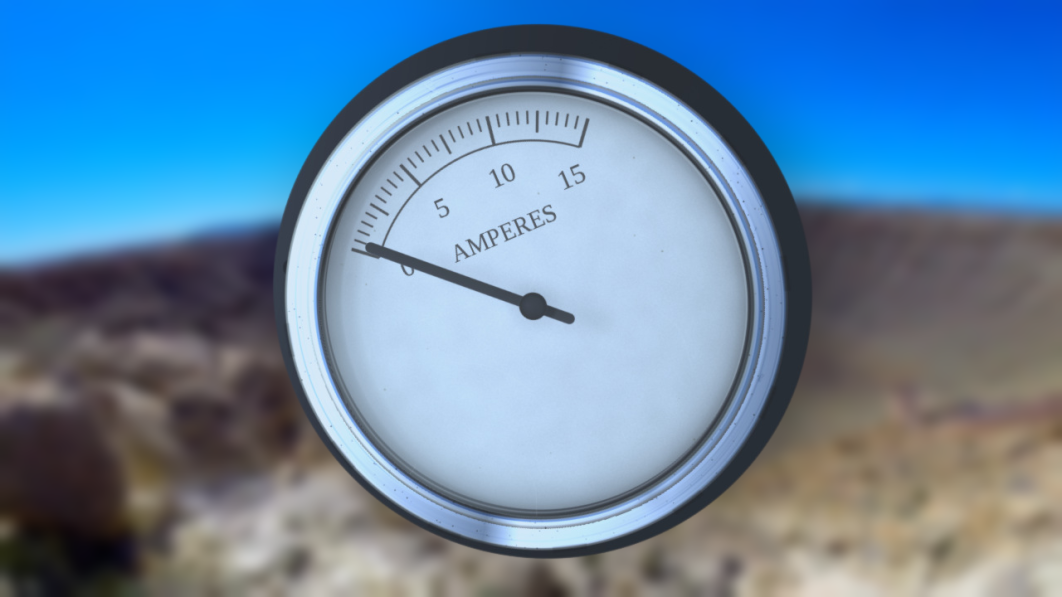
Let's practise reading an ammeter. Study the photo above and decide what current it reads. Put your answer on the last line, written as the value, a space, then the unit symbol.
0.5 A
